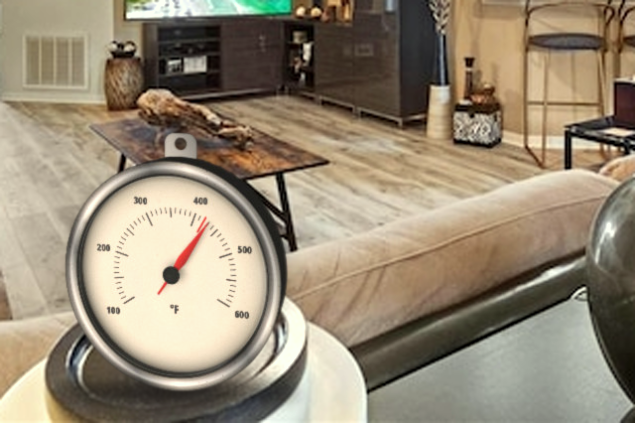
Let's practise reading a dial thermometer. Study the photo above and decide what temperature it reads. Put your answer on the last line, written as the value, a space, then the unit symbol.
430 °F
